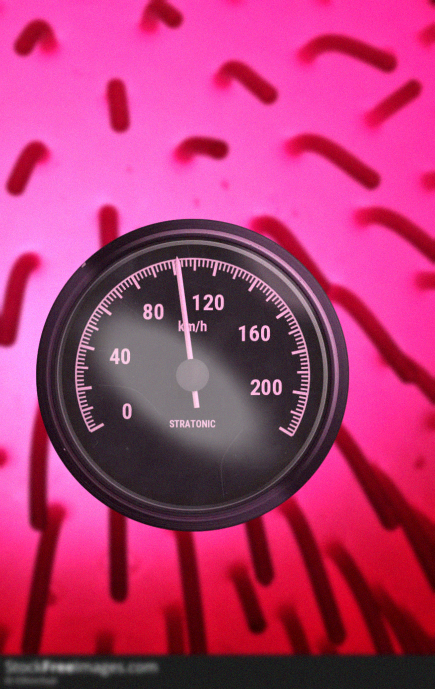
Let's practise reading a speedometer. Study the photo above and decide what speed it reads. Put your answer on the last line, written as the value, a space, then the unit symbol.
102 km/h
